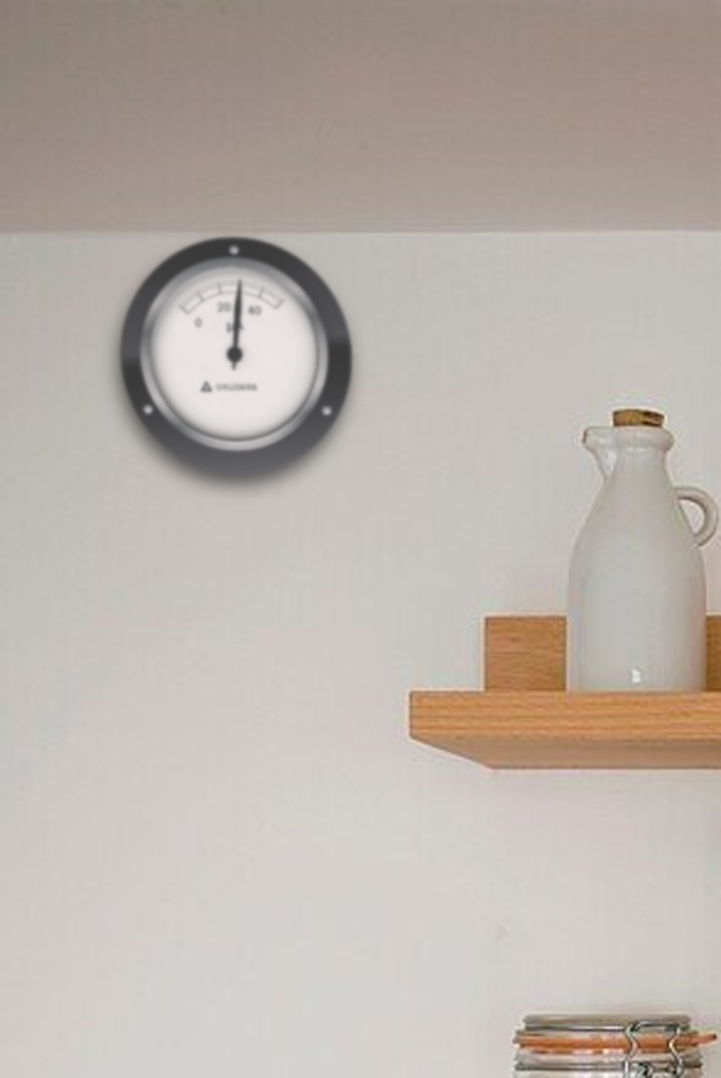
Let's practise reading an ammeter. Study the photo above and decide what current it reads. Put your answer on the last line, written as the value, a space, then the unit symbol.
30 µA
